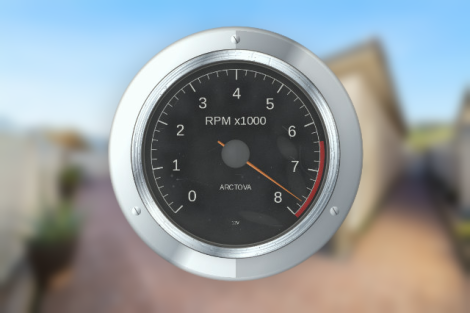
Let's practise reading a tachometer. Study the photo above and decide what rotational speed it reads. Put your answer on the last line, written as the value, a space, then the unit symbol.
7700 rpm
